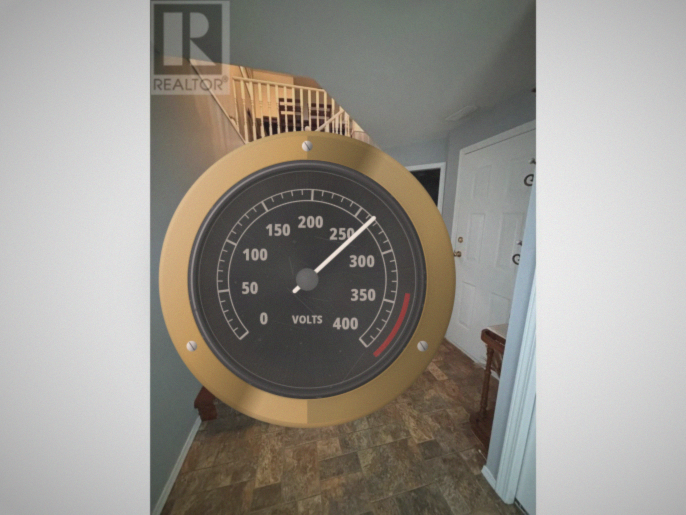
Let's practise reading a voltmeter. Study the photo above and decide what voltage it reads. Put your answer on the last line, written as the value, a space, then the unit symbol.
265 V
